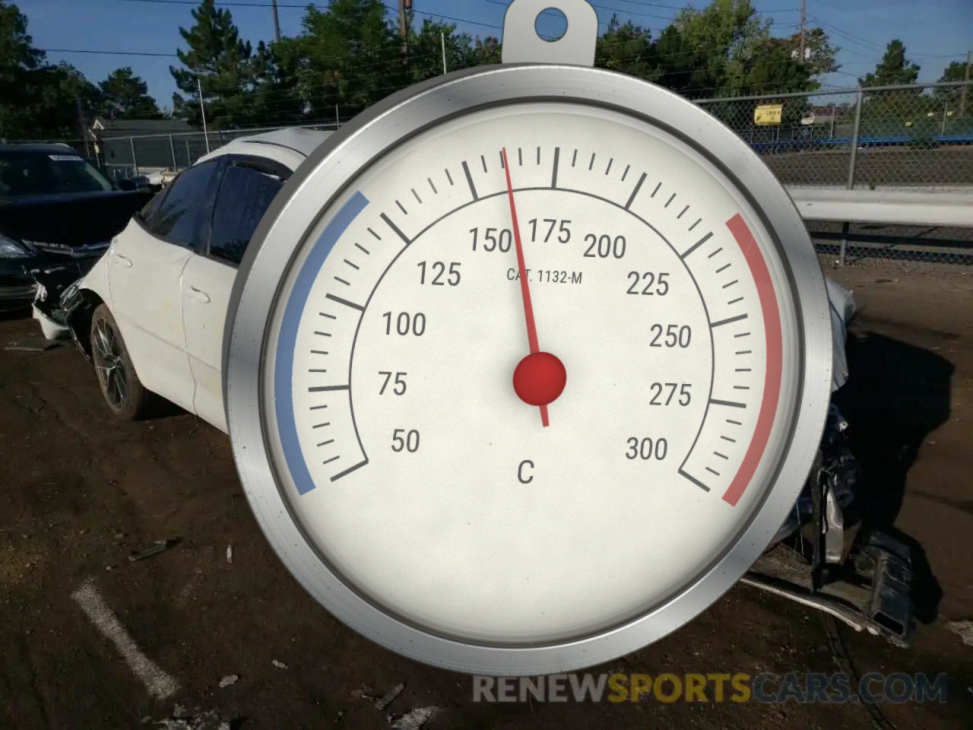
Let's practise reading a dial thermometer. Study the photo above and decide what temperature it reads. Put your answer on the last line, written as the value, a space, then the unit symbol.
160 °C
